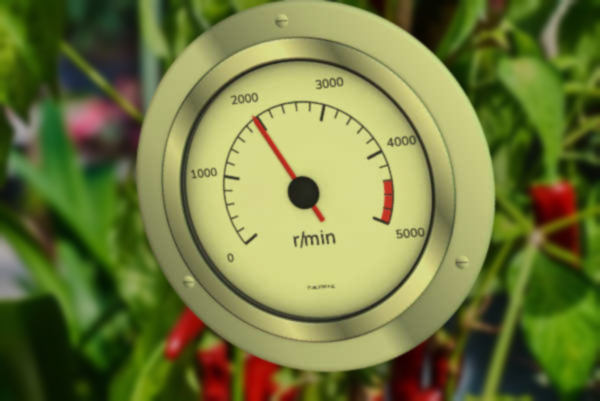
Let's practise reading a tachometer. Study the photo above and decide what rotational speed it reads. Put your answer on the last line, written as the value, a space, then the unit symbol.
2000 rpm
